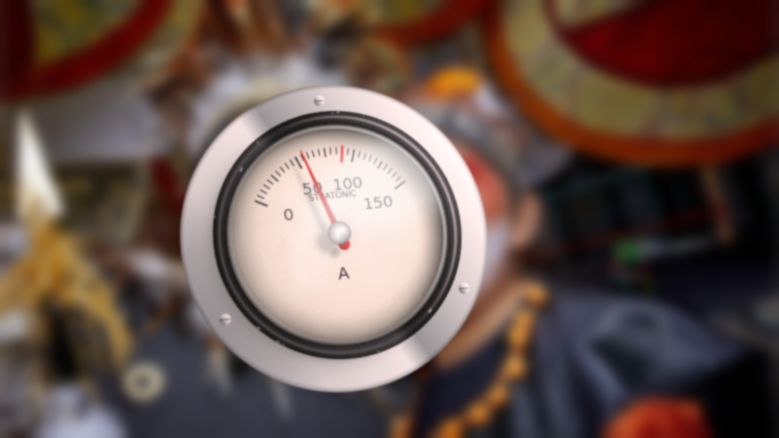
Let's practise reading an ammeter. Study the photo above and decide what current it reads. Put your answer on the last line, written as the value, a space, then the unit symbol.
55 A
